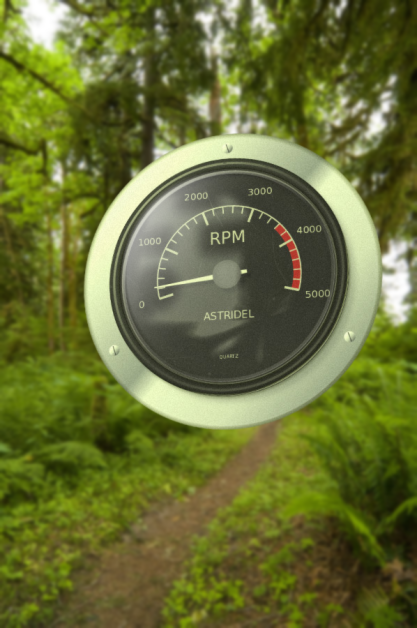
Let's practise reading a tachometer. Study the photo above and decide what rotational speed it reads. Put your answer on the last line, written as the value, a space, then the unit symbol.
200 rpm
